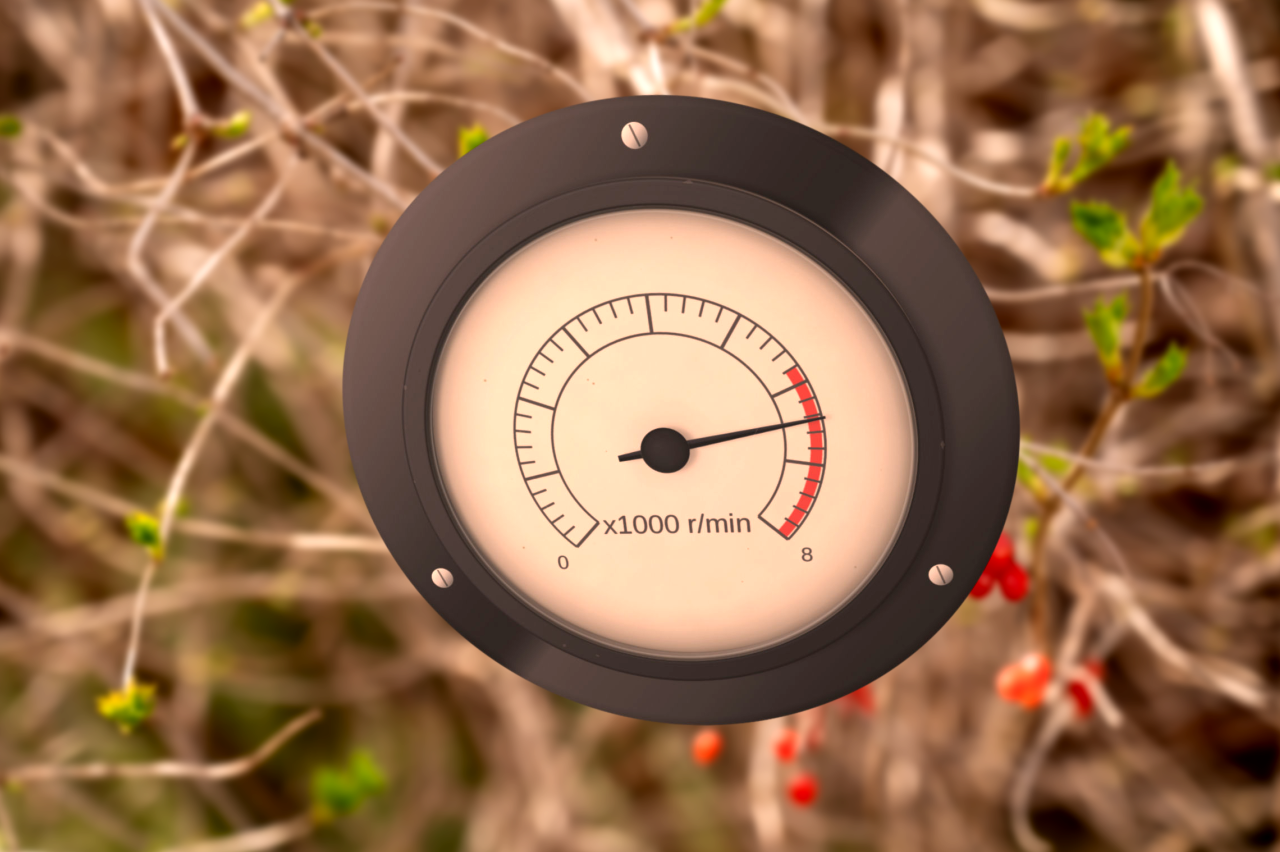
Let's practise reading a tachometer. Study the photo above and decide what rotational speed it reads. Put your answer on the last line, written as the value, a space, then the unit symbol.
6400 rpm
